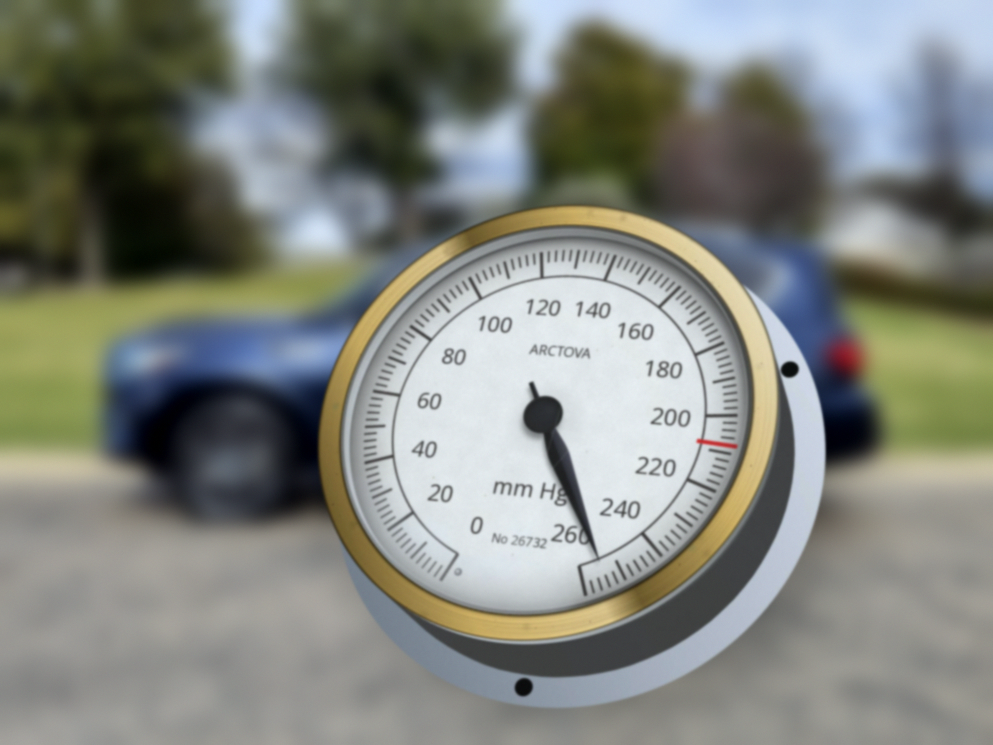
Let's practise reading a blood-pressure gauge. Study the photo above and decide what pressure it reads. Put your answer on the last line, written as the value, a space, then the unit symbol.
254 mmHg
